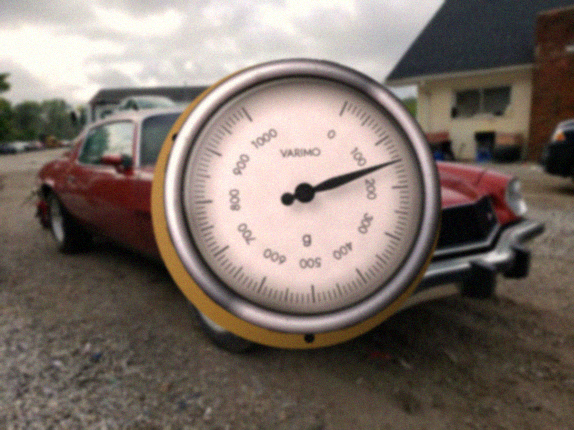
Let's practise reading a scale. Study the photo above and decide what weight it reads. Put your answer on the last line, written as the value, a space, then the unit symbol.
150 g
